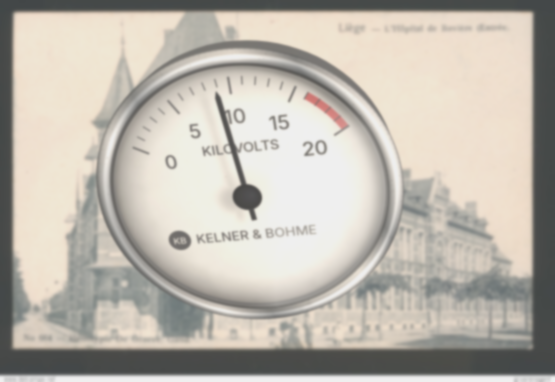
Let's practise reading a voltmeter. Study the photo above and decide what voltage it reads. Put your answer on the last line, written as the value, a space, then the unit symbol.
9 kV
